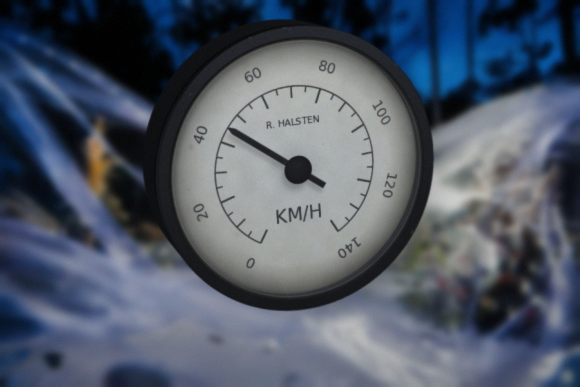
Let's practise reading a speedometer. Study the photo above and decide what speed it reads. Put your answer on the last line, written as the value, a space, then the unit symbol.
45 km/h
